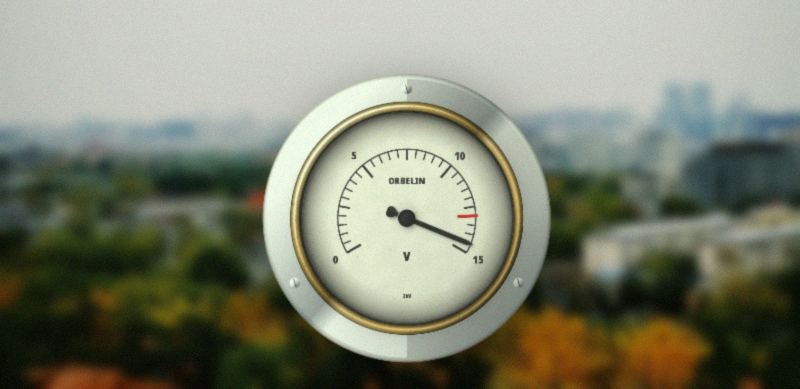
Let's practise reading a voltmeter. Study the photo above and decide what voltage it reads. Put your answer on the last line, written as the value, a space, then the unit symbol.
14.5 V
